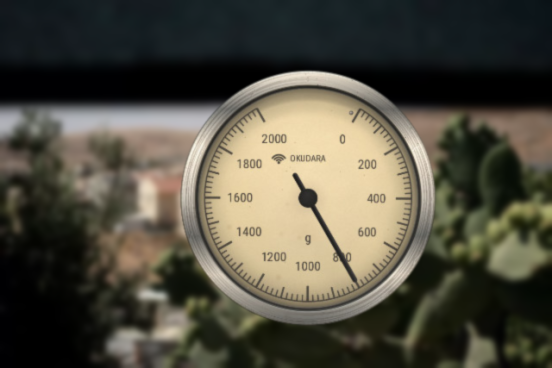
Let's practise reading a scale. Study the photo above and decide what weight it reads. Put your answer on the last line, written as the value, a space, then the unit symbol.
800 g
